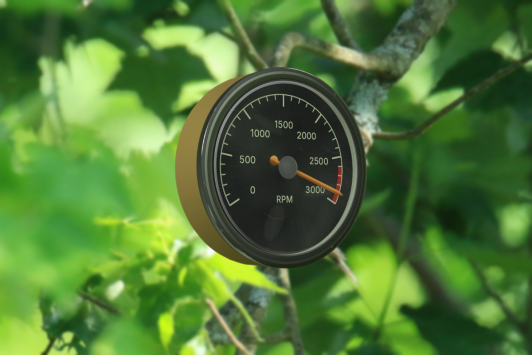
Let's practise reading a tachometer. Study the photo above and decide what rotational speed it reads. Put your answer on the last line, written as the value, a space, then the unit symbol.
2900 rpm
